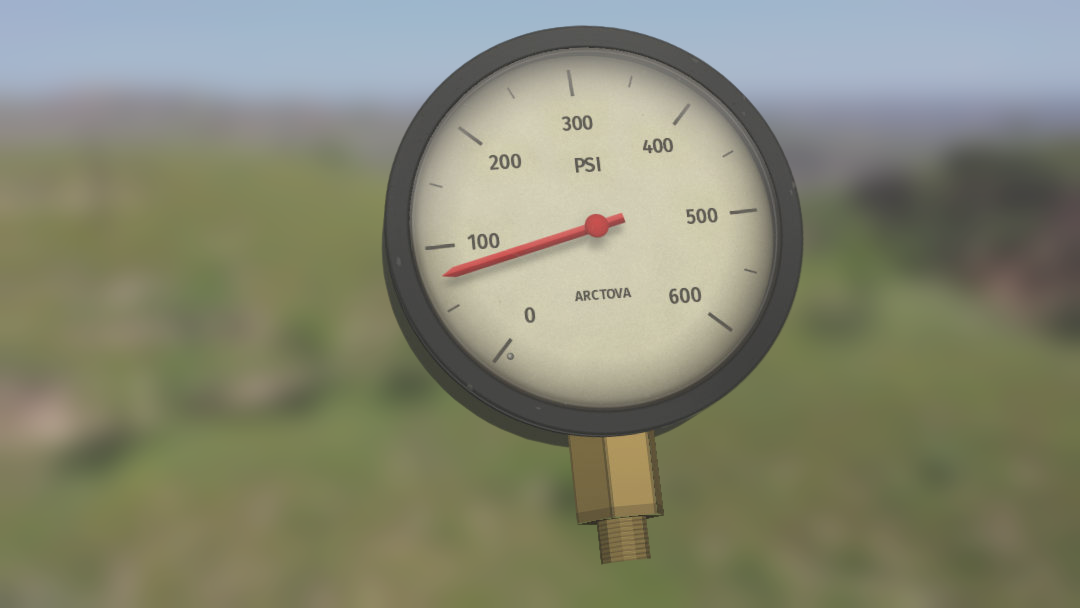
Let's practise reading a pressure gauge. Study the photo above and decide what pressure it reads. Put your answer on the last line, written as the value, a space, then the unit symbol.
75 psi
